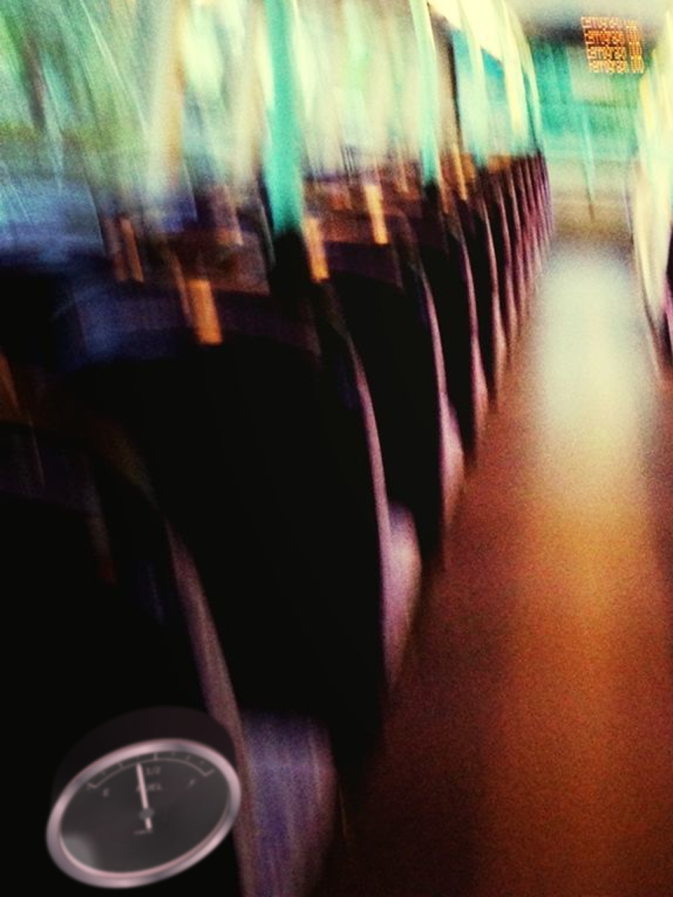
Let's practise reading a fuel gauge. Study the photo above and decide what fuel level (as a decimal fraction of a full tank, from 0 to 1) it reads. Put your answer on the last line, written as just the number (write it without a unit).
0.375
